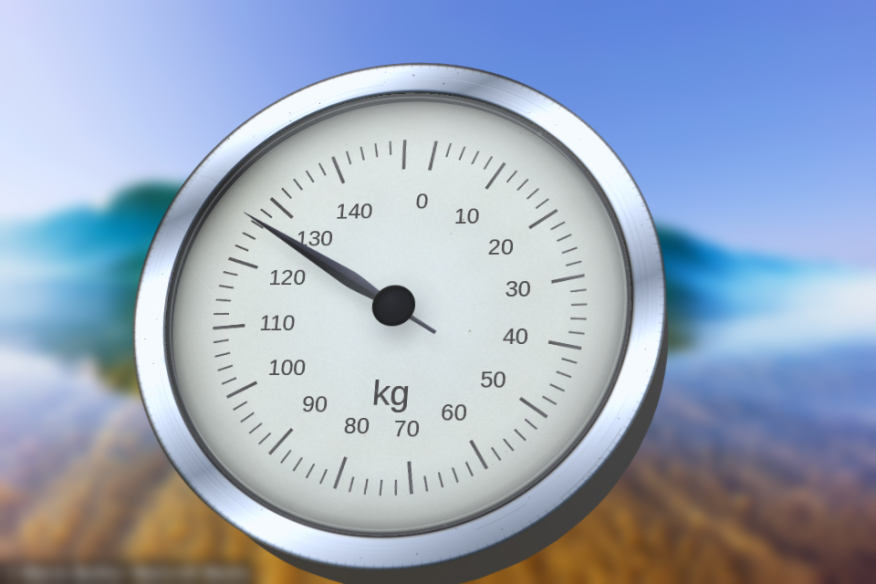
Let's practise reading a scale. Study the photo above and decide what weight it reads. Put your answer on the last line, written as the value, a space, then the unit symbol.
126 kg
